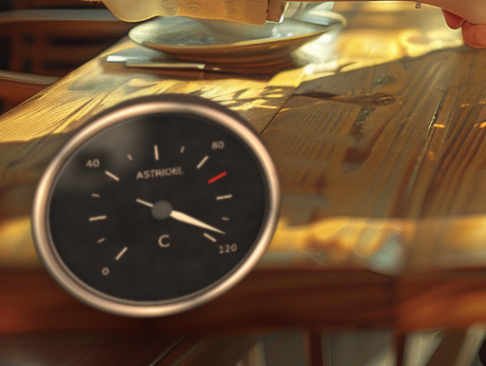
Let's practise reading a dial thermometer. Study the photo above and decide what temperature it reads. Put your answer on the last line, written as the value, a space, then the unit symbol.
115 °C
